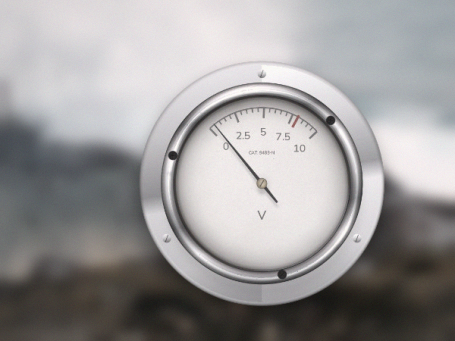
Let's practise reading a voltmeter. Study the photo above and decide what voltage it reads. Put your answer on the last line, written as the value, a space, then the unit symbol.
0.5 V
